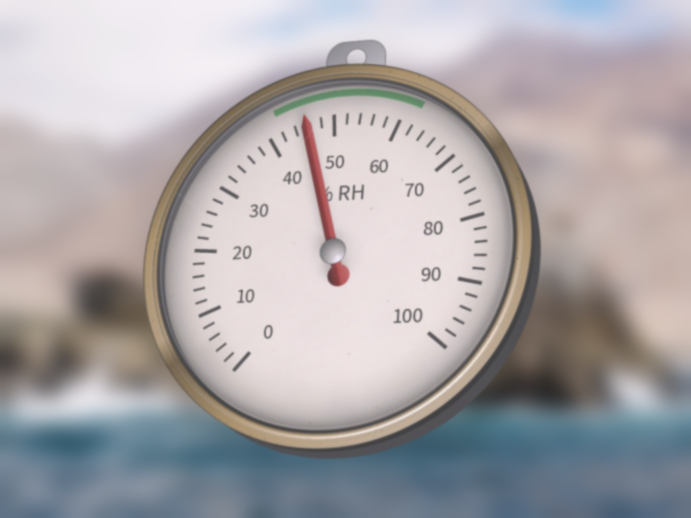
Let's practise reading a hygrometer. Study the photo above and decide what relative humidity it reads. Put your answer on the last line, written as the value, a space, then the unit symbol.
46 %
